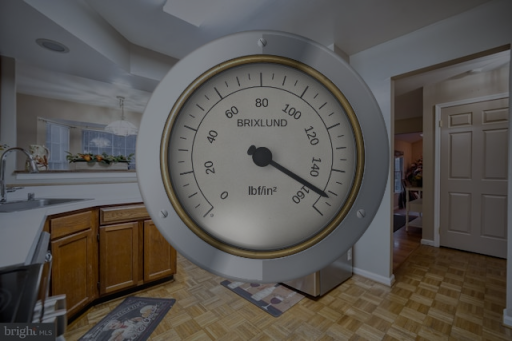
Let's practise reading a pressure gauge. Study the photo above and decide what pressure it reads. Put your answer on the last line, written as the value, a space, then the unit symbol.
152.5 psi
